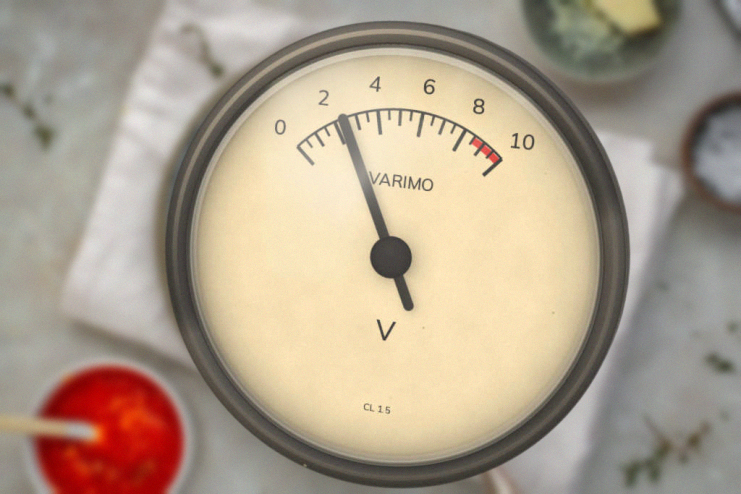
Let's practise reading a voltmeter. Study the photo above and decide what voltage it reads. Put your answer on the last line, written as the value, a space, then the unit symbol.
2.5 V
